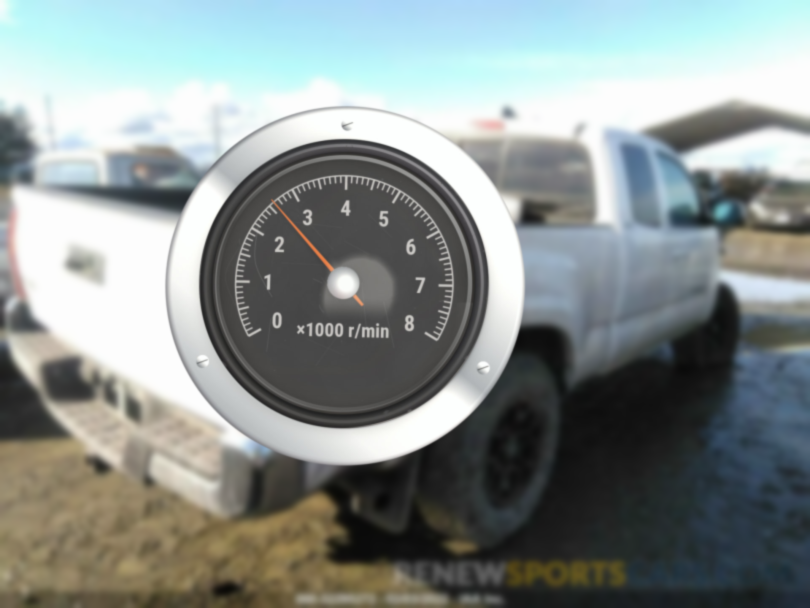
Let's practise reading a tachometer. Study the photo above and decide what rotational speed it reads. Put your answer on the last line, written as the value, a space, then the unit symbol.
2600 rpm
